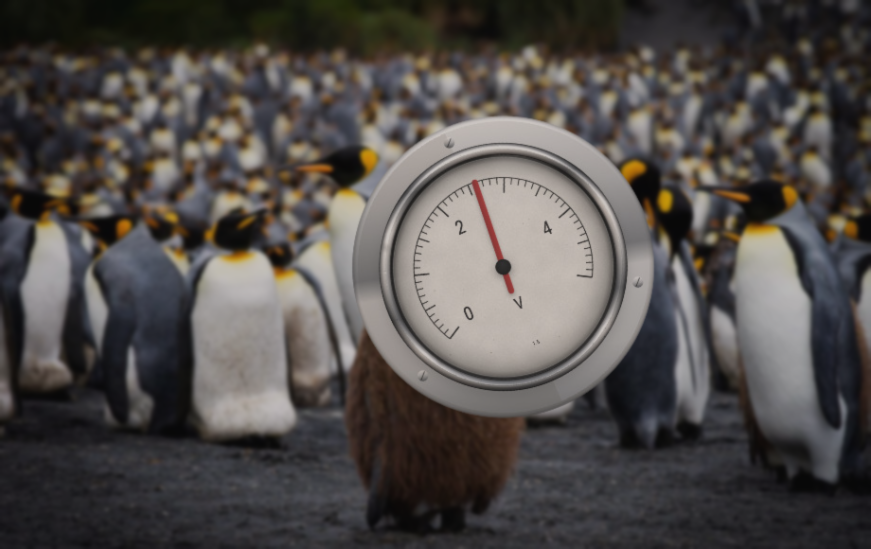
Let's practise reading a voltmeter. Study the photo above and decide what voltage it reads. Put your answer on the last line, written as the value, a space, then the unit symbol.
2.6 V
